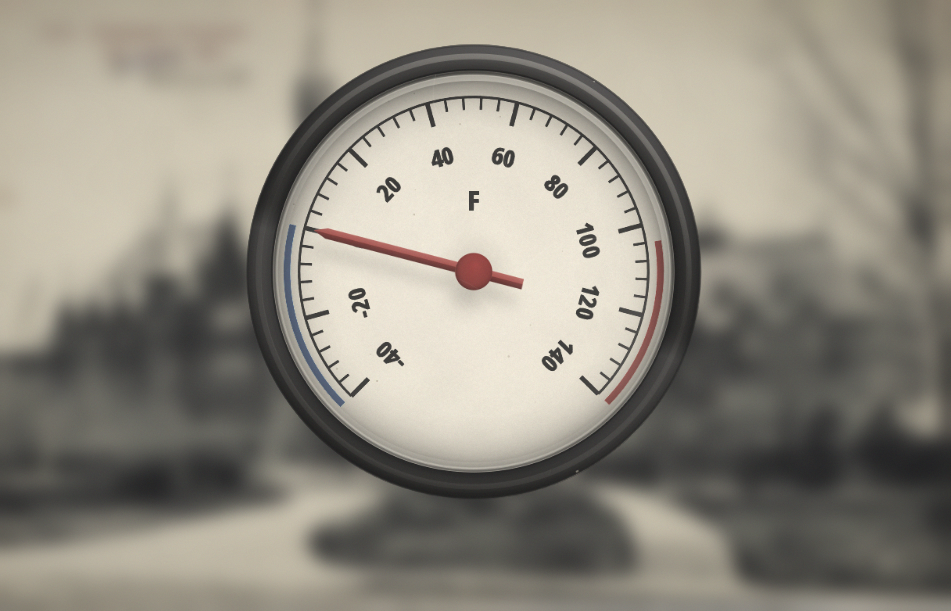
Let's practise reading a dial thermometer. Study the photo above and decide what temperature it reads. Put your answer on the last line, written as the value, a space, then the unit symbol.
0 °F
